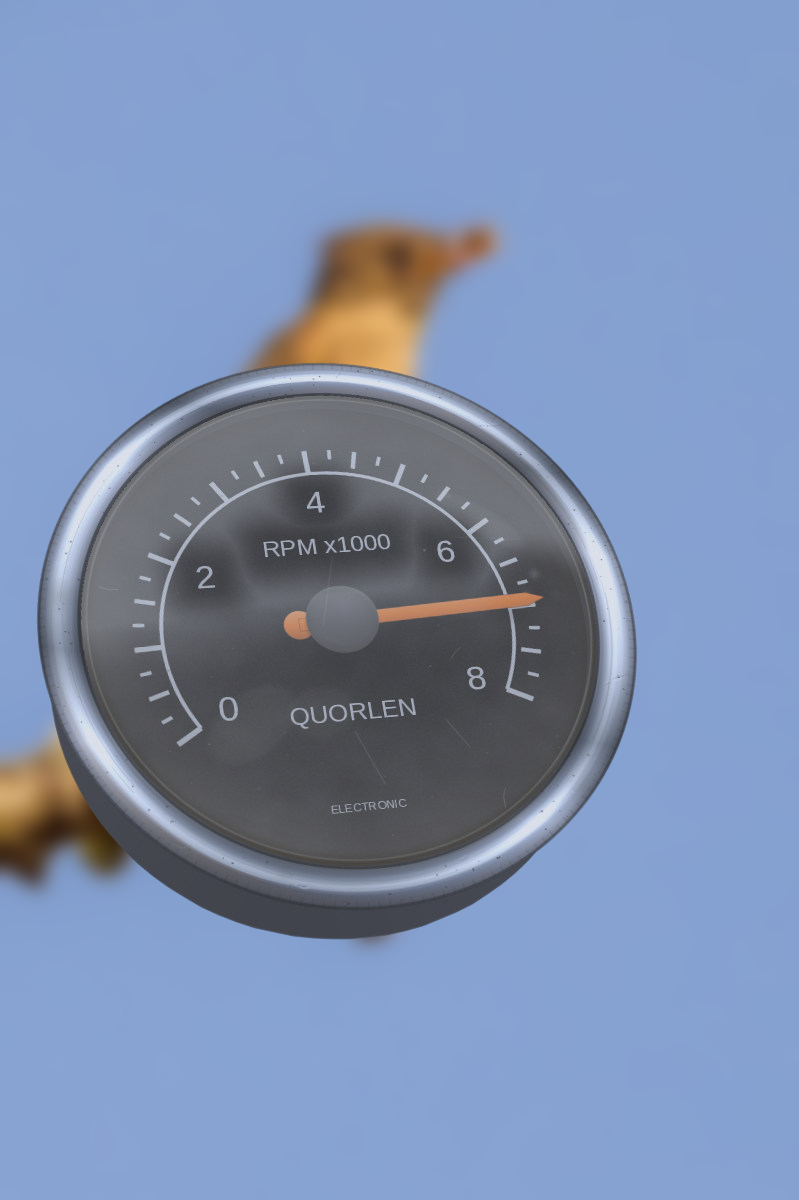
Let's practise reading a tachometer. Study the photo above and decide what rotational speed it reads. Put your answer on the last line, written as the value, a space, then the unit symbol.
7000 rpm
